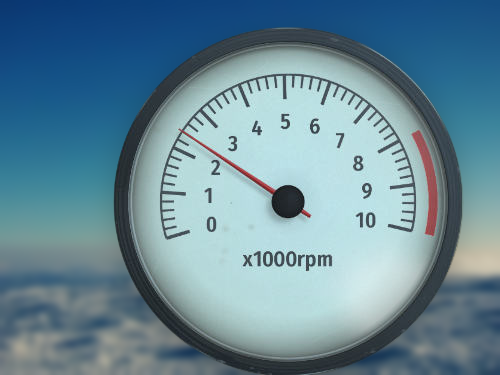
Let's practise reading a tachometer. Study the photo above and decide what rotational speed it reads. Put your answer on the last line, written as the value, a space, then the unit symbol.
2400 rpm
